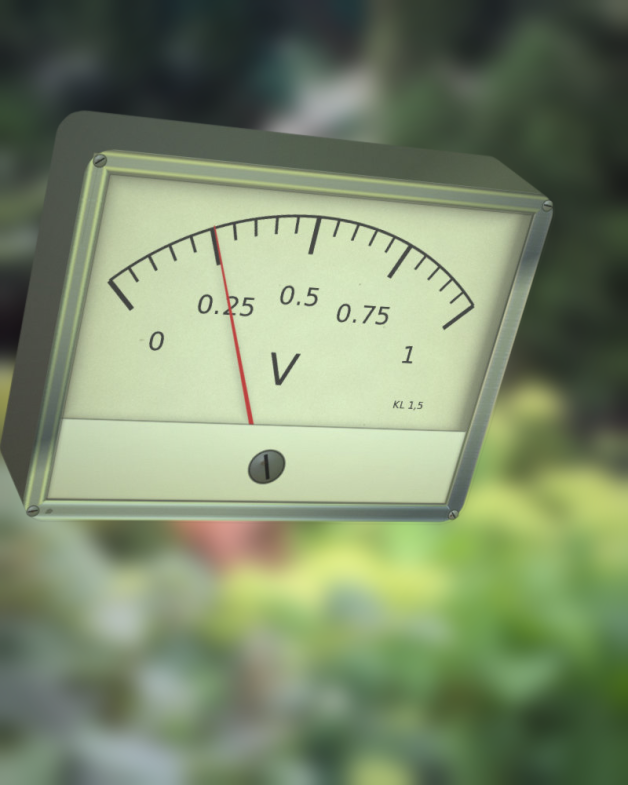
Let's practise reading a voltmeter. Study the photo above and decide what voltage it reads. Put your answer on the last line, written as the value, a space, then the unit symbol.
0.25 V
